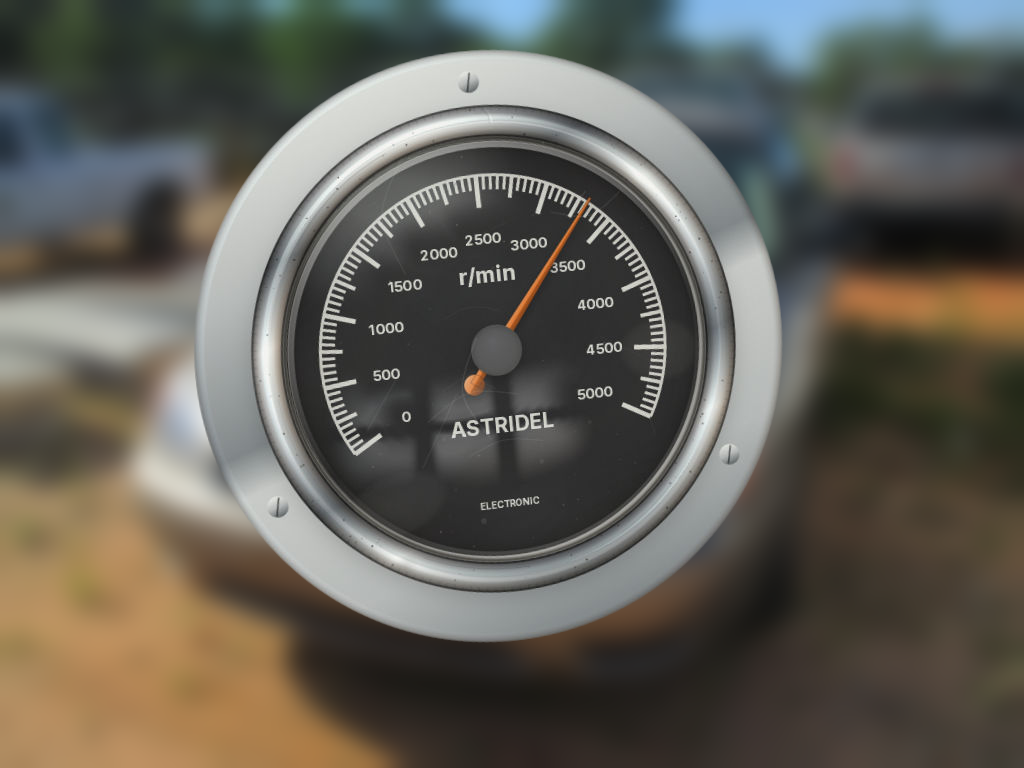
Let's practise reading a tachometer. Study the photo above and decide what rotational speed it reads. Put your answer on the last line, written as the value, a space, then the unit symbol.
3300 rpm
